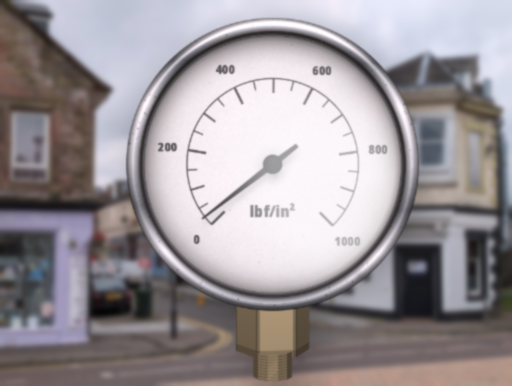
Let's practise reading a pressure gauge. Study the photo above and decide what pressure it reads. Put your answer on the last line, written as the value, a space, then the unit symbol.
25 psi
